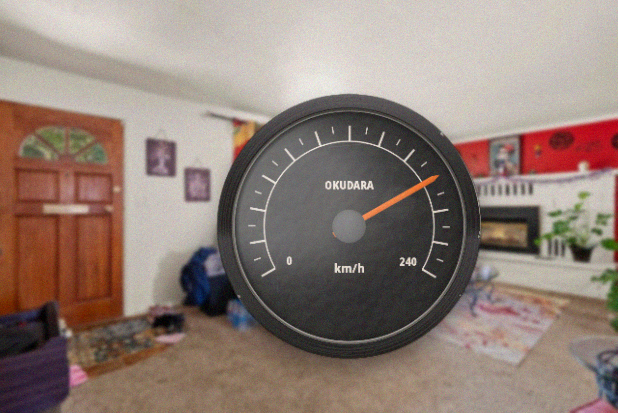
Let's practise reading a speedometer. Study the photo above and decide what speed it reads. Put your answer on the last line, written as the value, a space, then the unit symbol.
180 km/h
